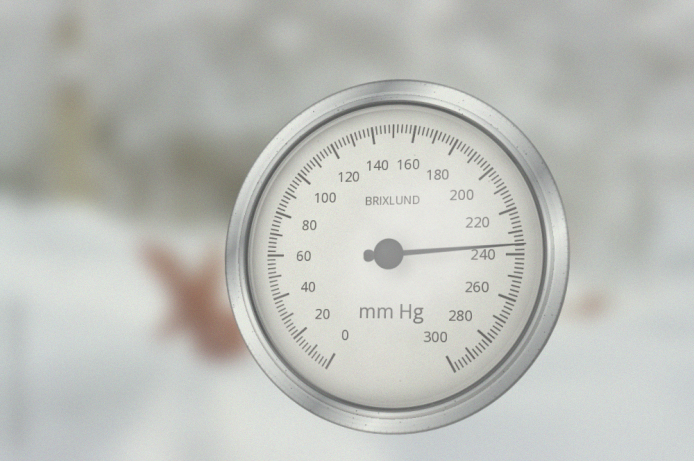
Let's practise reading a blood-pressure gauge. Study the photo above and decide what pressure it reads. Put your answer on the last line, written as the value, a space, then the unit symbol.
236 mmHg
